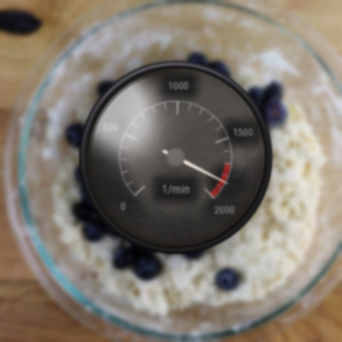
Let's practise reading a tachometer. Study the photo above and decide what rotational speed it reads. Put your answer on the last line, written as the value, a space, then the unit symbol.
1850 rpm
